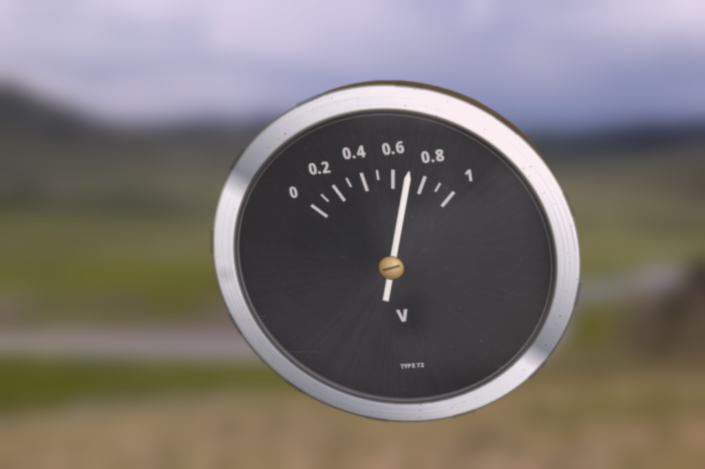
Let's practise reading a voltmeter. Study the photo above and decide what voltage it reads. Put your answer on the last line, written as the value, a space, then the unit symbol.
0.7 V
